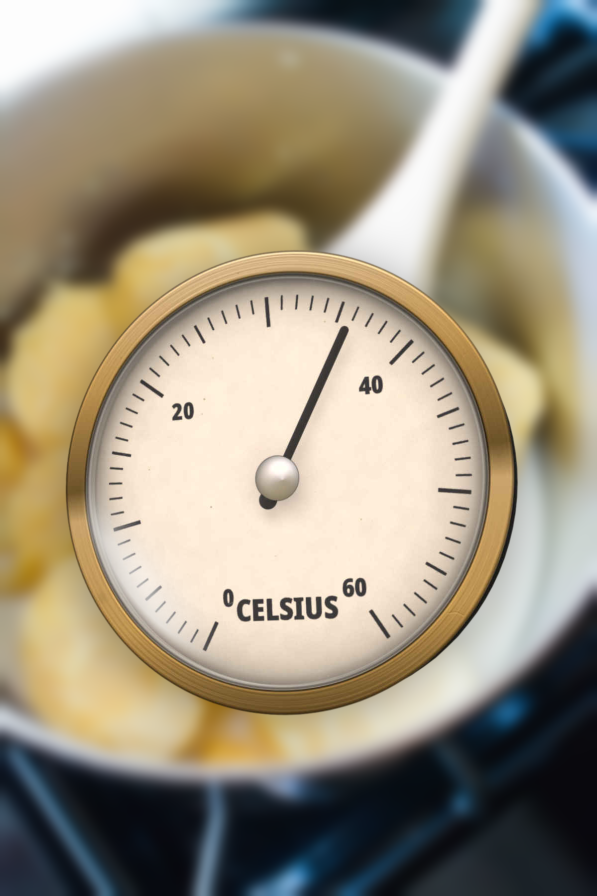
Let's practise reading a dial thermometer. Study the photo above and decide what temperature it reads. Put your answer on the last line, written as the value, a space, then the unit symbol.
36 °C
